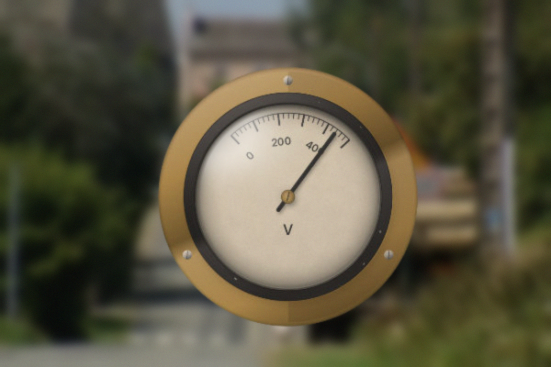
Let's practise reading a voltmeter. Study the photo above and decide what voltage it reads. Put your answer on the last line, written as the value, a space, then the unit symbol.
440 V
